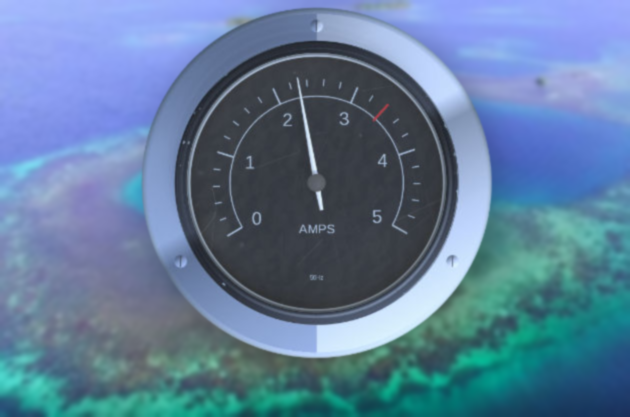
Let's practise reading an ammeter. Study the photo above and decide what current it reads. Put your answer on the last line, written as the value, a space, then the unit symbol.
2.3 A
